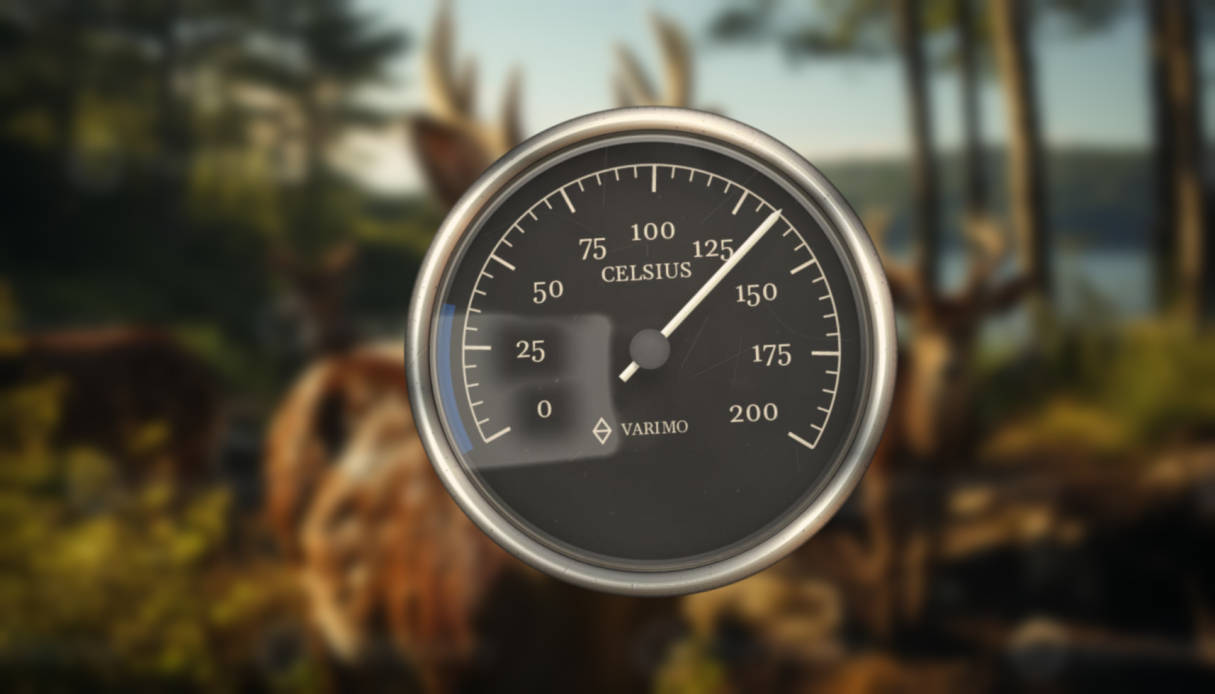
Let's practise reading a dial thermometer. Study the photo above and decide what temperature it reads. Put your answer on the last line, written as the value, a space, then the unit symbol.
135 °C
